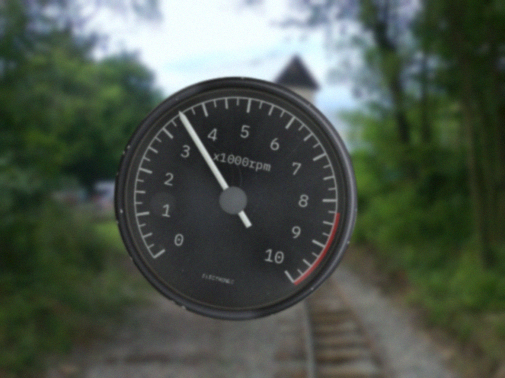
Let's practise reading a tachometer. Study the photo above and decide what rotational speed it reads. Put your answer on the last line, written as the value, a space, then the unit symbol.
3500 rpm
